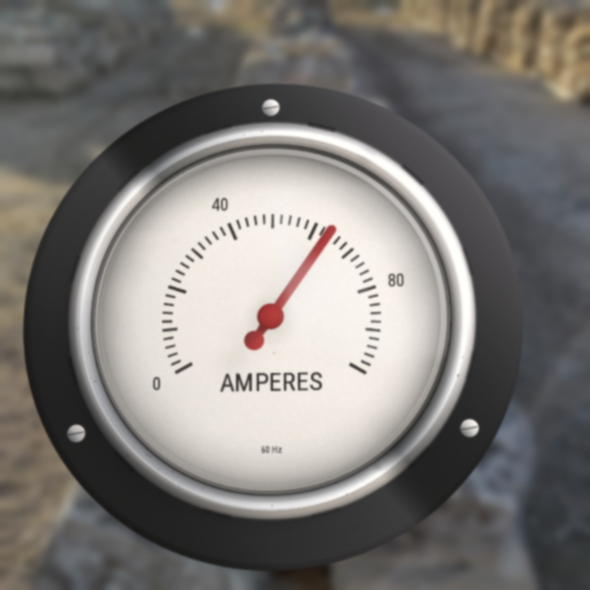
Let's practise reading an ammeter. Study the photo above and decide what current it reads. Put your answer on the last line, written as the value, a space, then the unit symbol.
64 A
